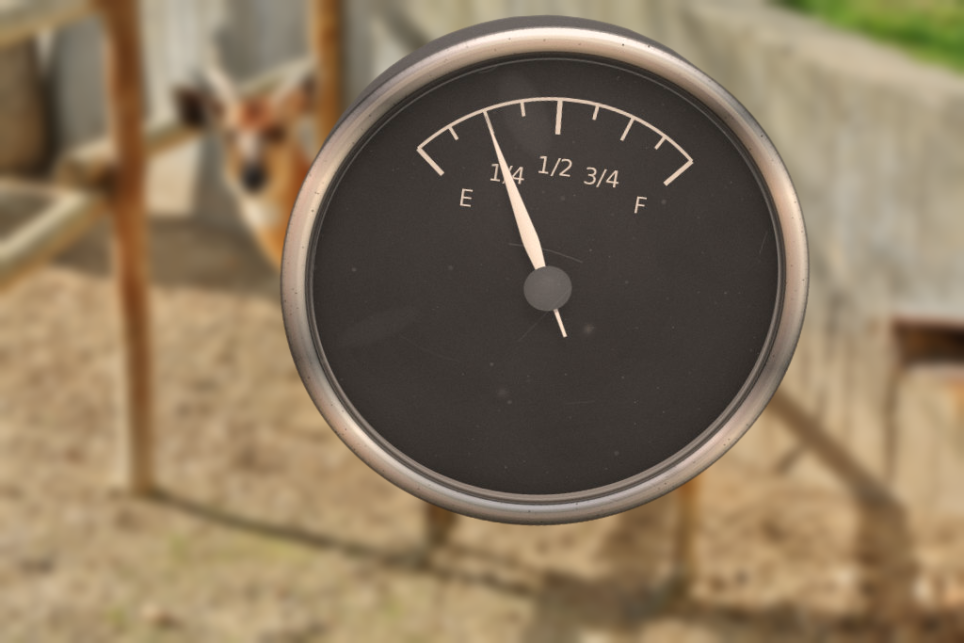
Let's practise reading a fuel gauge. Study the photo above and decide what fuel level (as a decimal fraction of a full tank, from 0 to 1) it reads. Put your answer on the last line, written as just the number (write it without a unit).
0.25
